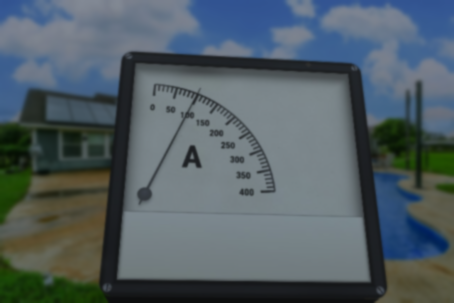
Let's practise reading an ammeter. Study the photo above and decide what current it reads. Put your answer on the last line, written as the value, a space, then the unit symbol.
100 A
